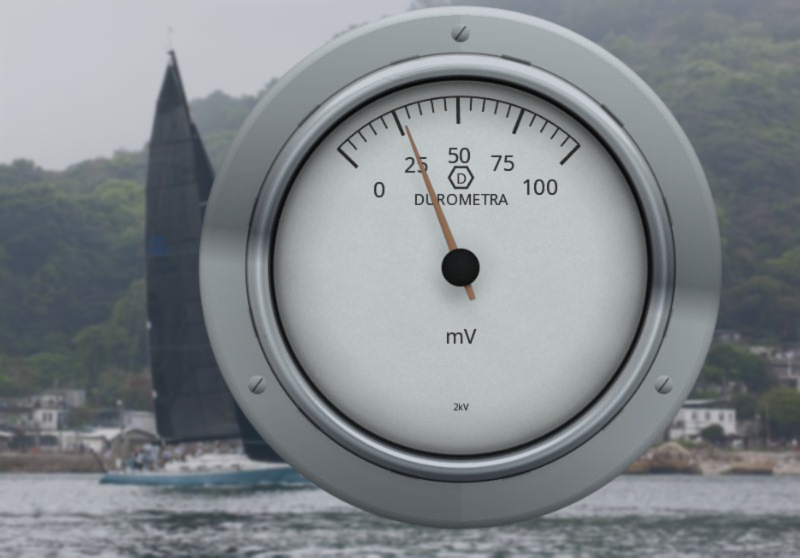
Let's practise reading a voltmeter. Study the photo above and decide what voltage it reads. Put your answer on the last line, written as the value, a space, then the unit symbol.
27.5 mV
